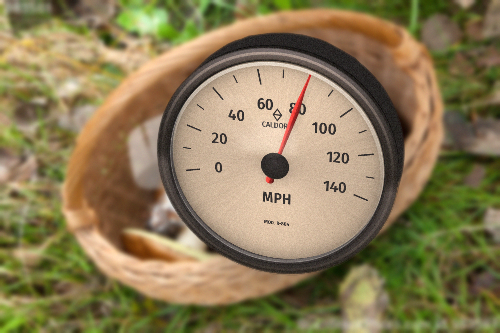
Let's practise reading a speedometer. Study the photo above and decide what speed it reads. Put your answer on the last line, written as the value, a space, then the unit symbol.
80 mph
